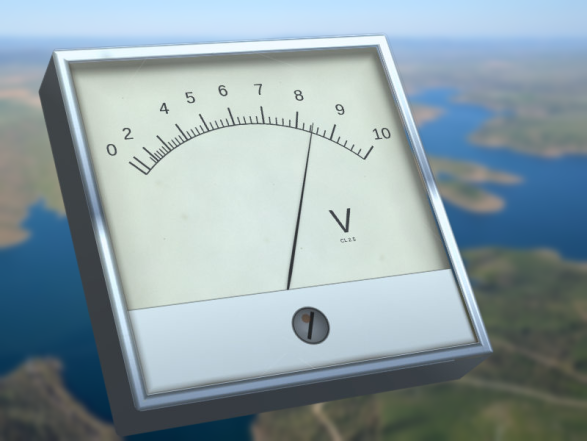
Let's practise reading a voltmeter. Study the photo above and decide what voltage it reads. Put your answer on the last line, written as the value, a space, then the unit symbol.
8.4 V
